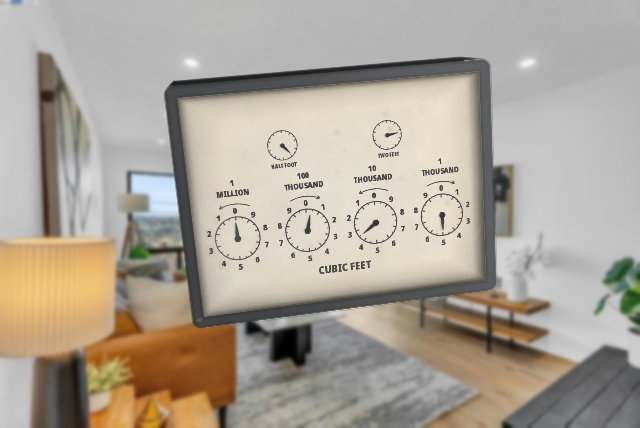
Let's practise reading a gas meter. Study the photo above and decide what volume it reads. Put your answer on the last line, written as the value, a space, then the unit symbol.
3500 ft³
